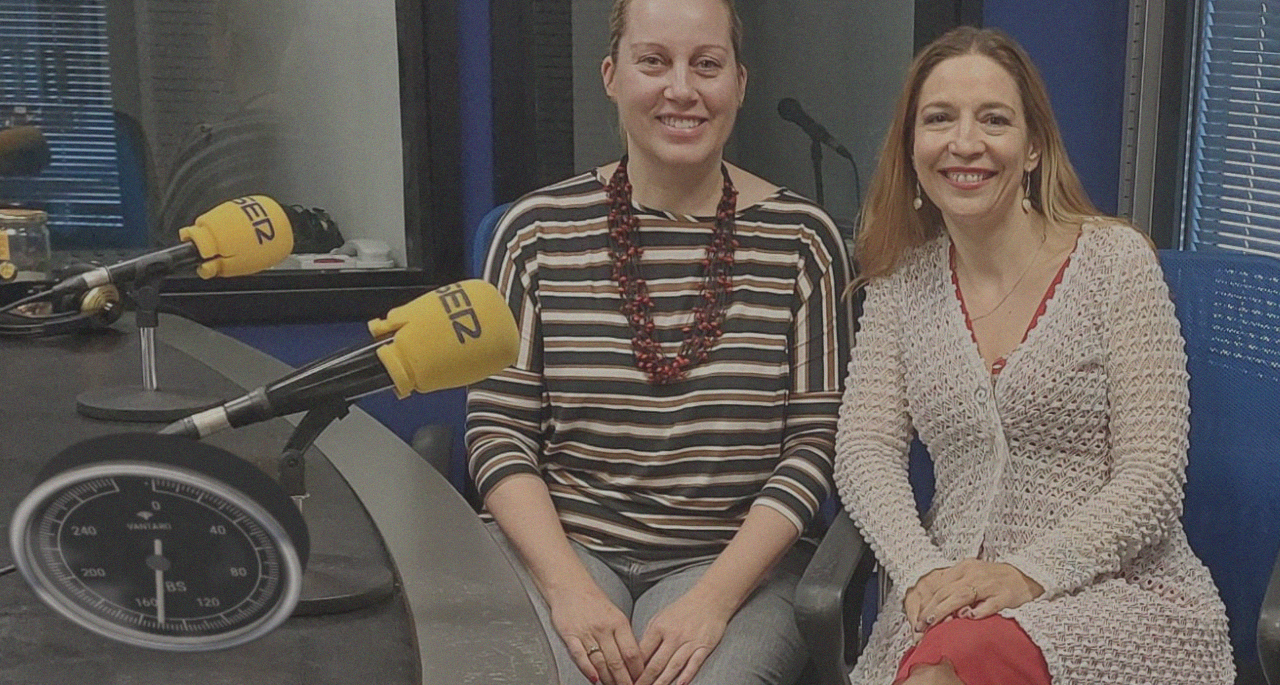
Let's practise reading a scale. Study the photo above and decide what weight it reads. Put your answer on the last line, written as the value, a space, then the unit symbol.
150 lb
